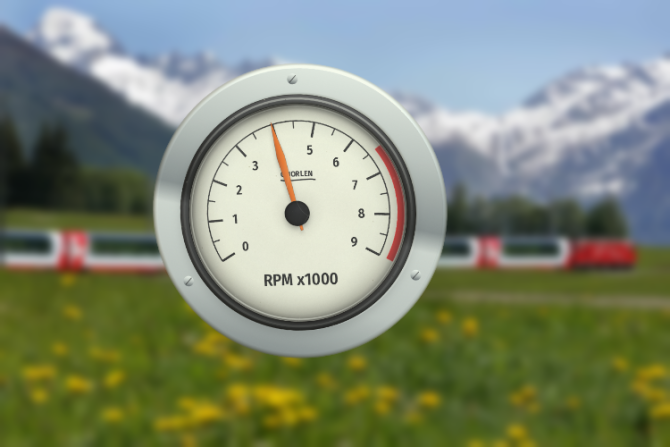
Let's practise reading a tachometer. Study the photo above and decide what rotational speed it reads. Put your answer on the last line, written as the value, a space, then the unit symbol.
4000 rpm
